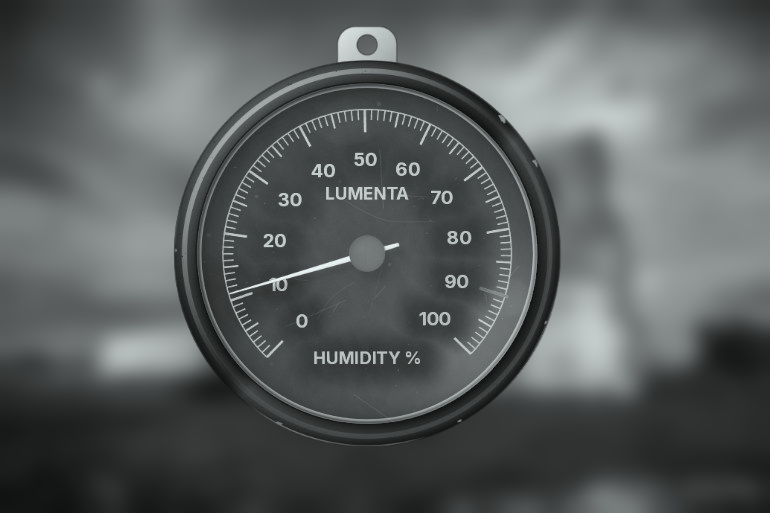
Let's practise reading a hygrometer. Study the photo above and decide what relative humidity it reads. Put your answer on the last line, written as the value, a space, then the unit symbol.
11 %
